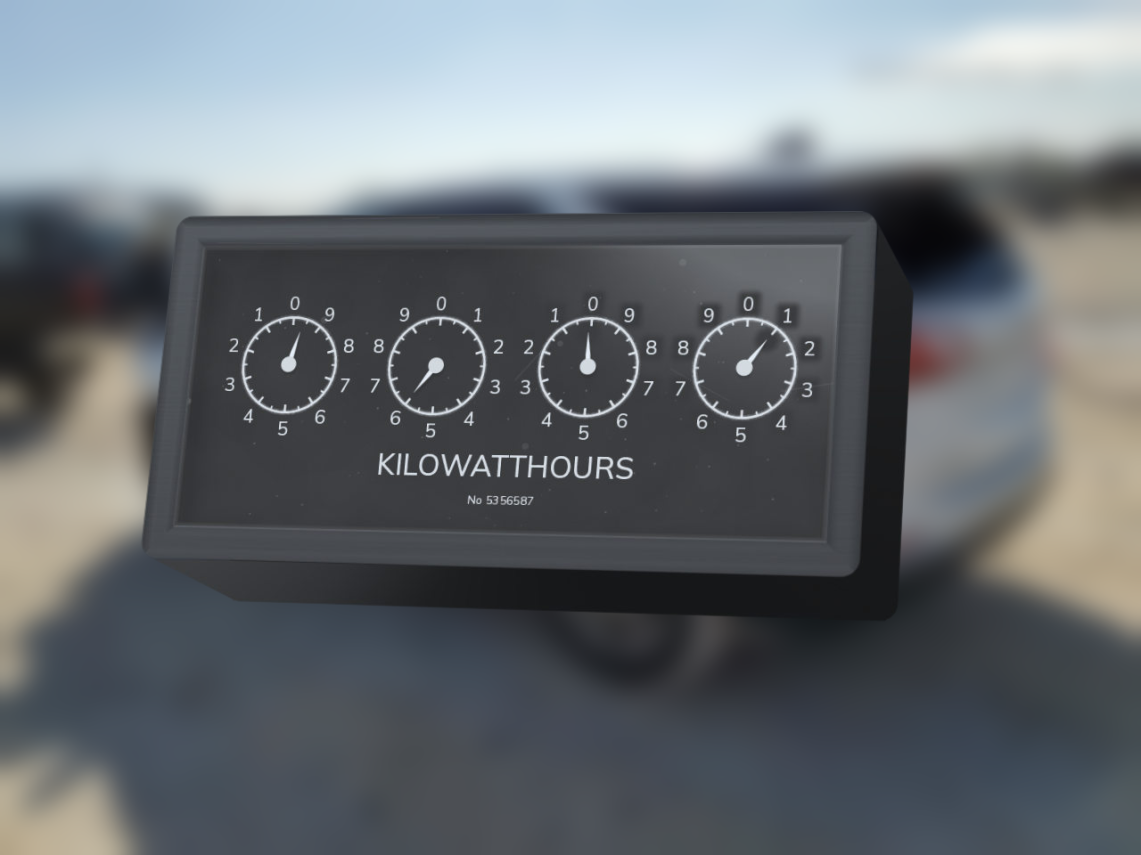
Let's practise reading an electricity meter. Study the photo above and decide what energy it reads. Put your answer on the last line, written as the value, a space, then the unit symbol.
9601 kWh
